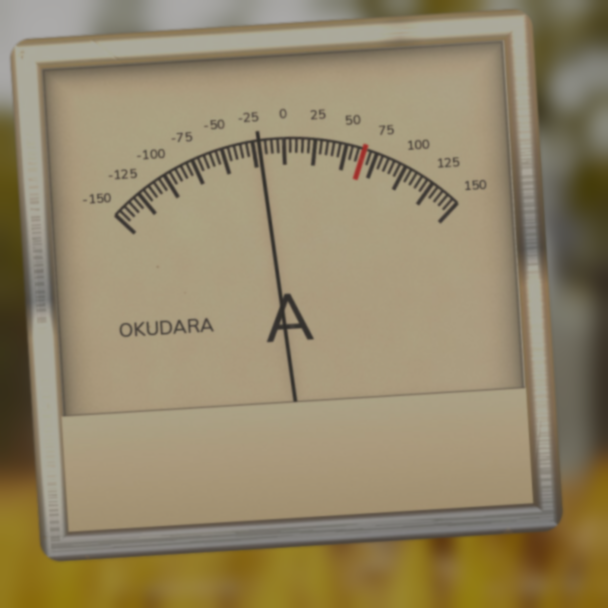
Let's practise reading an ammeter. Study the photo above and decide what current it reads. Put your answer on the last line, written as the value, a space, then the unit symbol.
-20 A
